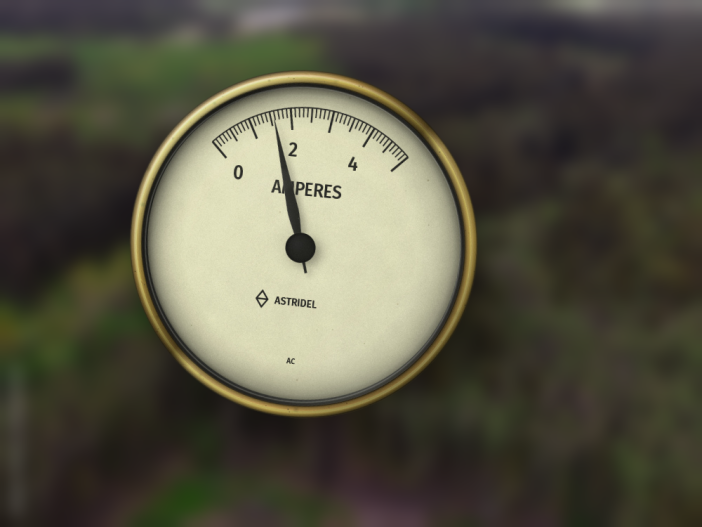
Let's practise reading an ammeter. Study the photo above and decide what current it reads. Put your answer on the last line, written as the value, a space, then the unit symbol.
1.6 A
